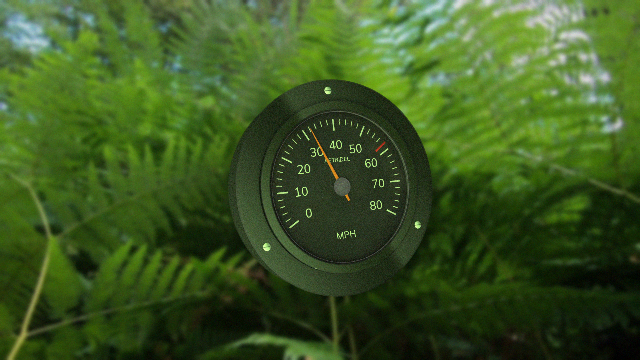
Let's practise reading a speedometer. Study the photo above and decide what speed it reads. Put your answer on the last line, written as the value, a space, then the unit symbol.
32 mph
